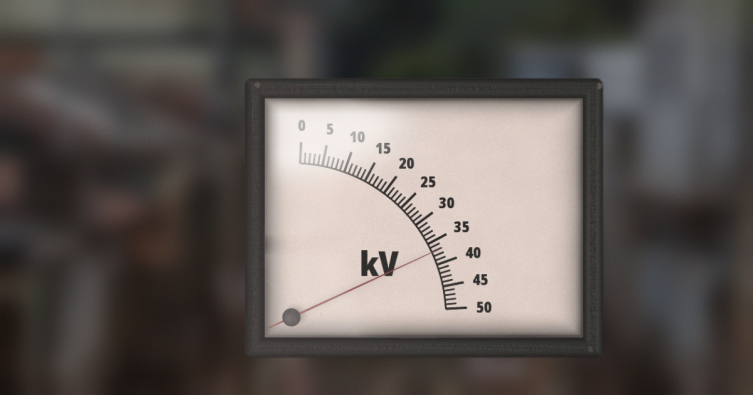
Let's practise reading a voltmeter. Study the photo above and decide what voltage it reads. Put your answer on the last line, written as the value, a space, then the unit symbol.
37 kV
